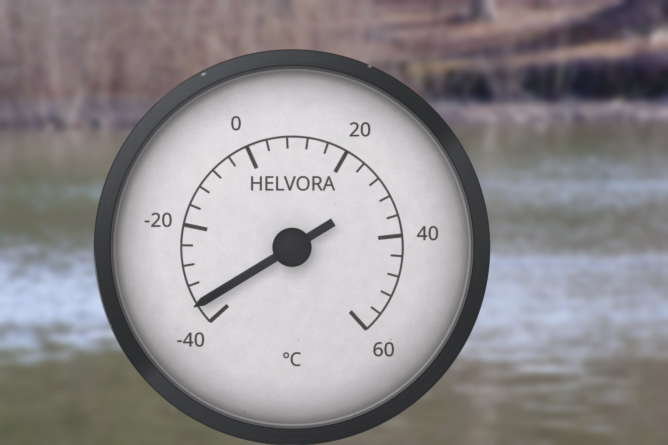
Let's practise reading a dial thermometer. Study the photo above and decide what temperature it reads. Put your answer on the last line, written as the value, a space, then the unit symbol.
-36 °C
